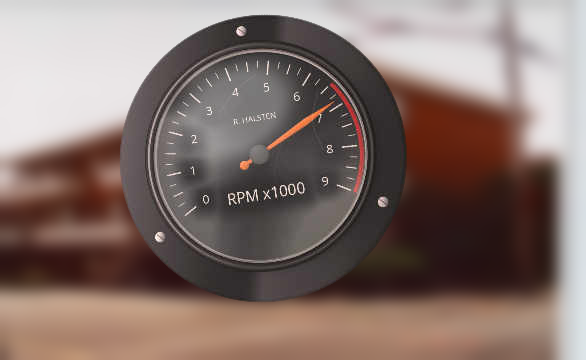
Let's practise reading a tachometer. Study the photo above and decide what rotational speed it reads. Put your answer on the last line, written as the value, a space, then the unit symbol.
6875 rpm
